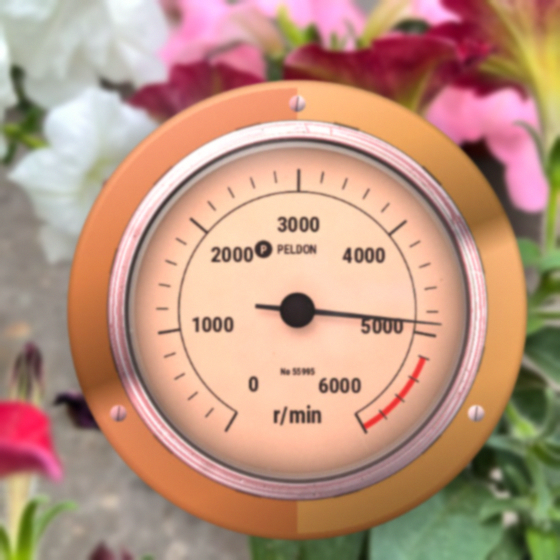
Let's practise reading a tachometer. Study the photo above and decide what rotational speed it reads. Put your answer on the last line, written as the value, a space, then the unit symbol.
4900 rpm
